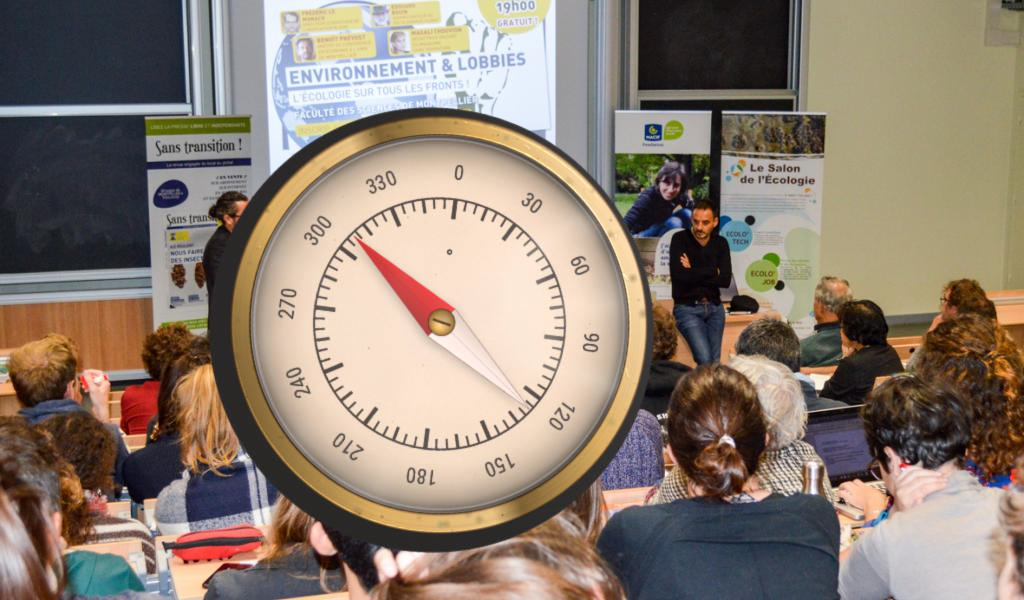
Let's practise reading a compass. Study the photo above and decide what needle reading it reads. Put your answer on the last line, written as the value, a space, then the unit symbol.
307.5 °
